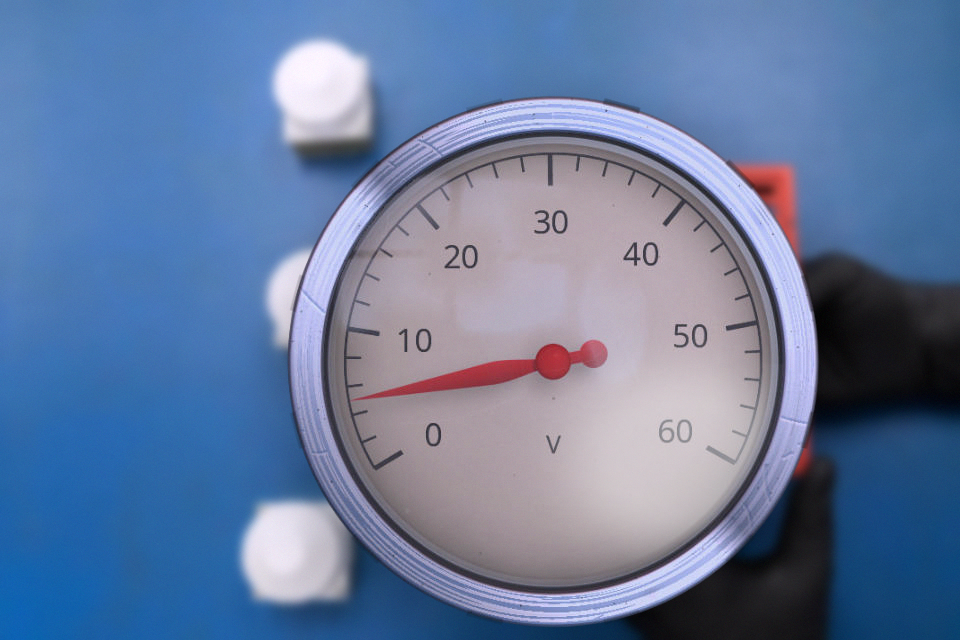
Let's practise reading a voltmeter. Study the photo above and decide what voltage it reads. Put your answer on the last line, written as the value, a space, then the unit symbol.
5 V
